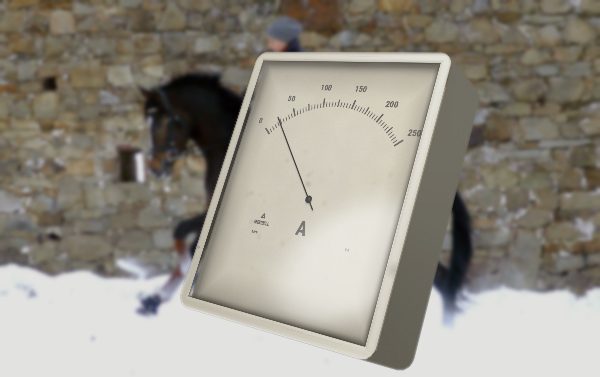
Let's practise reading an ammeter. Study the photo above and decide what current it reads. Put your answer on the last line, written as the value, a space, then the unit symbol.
25 A
